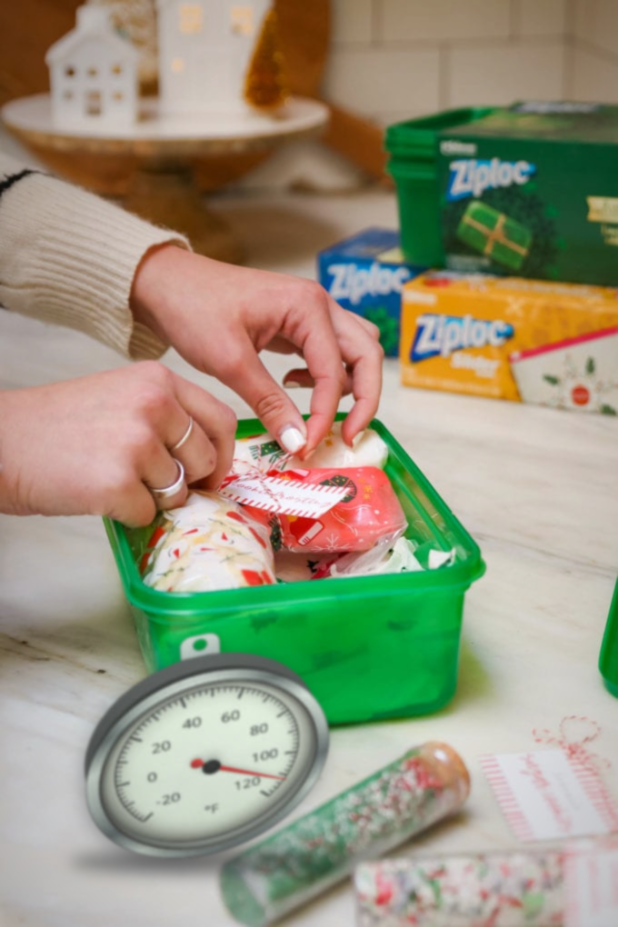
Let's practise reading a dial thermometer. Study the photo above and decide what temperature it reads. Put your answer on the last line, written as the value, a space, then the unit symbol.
110 °F
